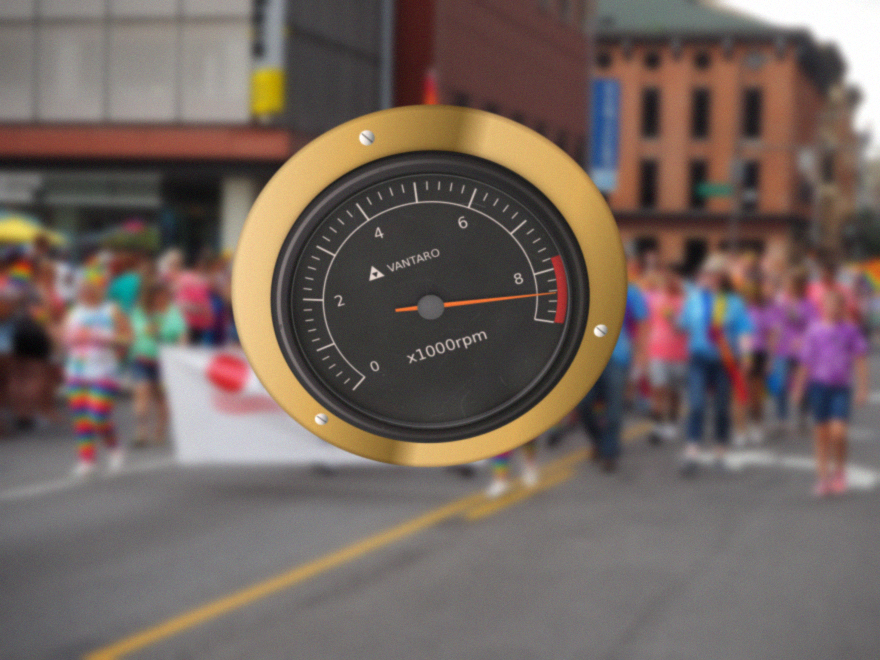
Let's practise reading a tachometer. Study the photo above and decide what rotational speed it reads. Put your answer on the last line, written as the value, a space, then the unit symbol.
8400 rpm
